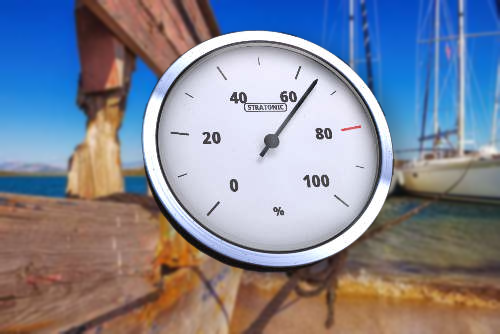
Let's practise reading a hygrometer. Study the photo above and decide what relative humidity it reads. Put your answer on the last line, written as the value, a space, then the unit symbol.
65 %
